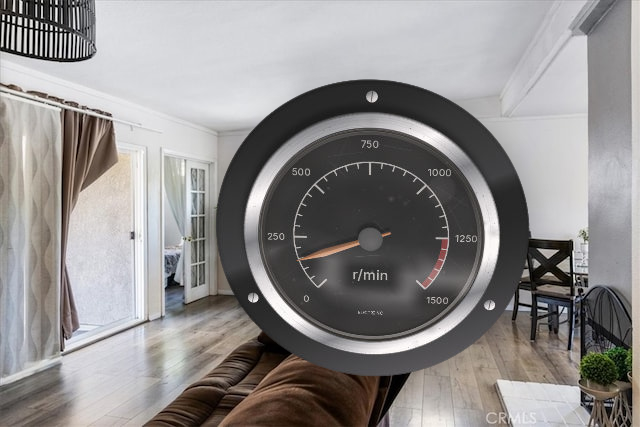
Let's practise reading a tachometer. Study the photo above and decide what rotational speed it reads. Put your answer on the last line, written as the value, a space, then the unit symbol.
150 rpm
